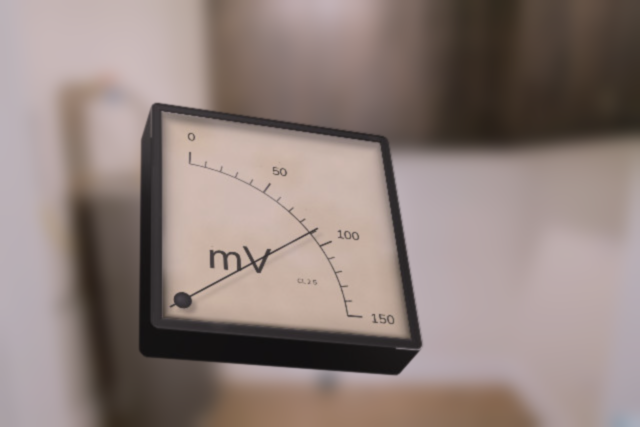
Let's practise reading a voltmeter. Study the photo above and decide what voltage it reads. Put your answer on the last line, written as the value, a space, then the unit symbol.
90 mV
